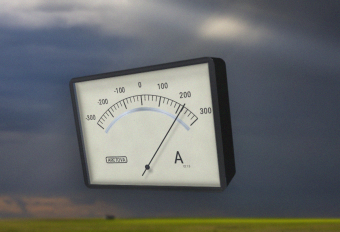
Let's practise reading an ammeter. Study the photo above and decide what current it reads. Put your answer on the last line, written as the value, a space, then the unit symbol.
220 A
